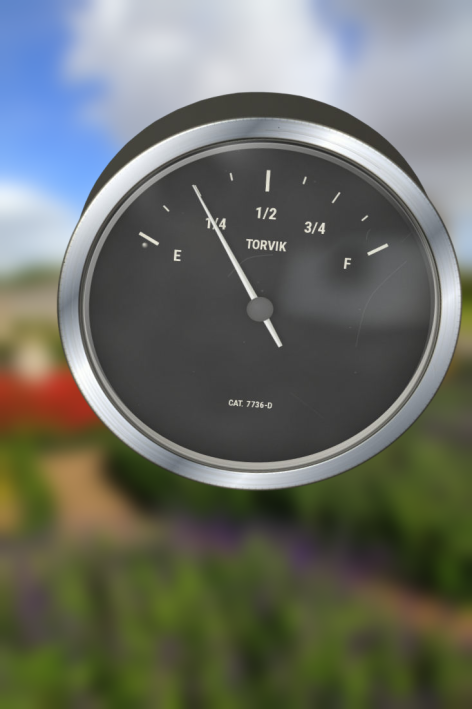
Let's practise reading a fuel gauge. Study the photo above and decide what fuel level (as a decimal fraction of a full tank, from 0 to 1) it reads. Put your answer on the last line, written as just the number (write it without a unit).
0.25
